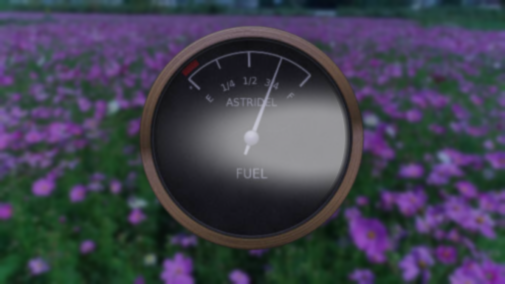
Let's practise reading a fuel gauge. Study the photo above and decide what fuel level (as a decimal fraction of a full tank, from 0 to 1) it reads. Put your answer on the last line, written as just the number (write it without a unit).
0.75
